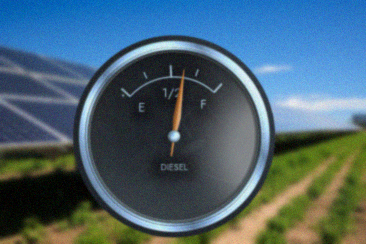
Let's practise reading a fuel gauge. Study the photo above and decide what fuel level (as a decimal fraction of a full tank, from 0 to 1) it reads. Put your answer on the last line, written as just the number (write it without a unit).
0.625
